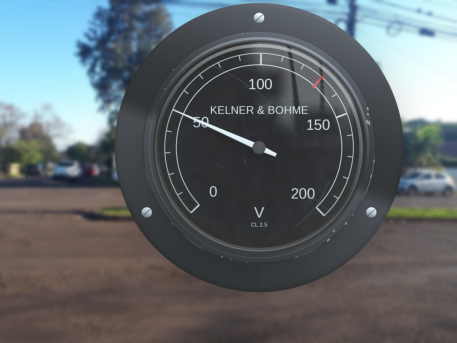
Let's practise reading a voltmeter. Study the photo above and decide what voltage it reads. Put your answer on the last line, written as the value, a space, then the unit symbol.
50 V
